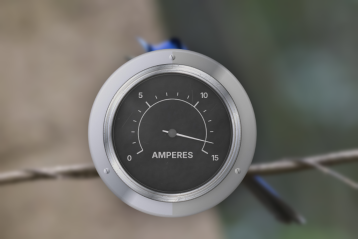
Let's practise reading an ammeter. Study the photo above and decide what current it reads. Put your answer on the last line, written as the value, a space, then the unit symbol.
14 A
